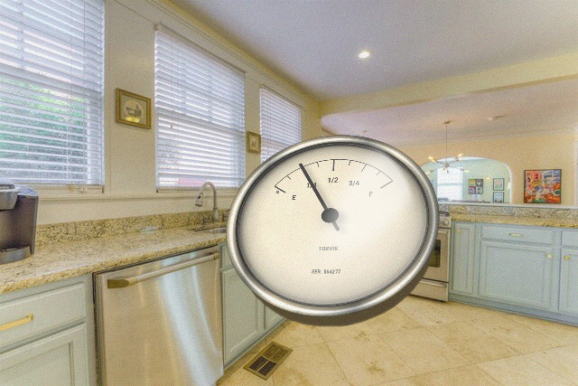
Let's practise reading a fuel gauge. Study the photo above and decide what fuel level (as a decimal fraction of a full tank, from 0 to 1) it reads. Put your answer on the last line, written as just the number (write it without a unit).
0.25
